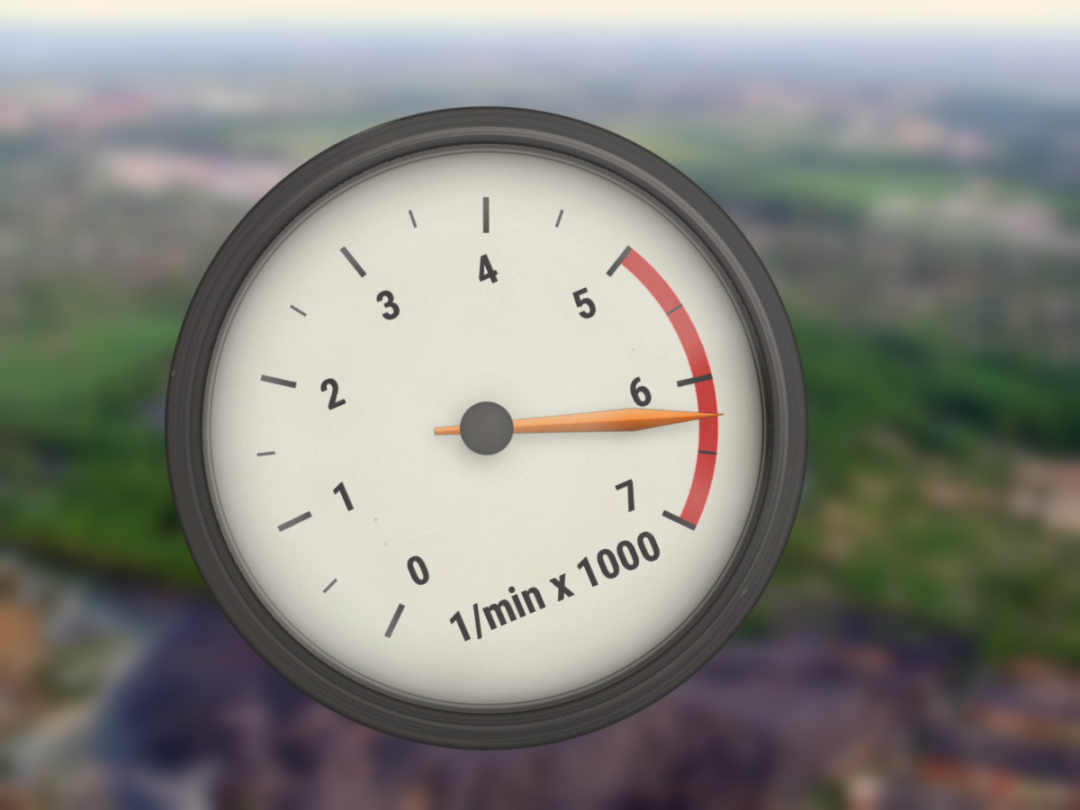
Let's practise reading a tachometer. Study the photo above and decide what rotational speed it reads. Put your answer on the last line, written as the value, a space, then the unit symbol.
6250 rpm
